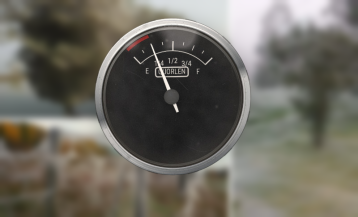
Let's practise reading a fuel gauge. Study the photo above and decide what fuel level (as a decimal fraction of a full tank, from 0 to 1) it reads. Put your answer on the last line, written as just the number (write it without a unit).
0.25
